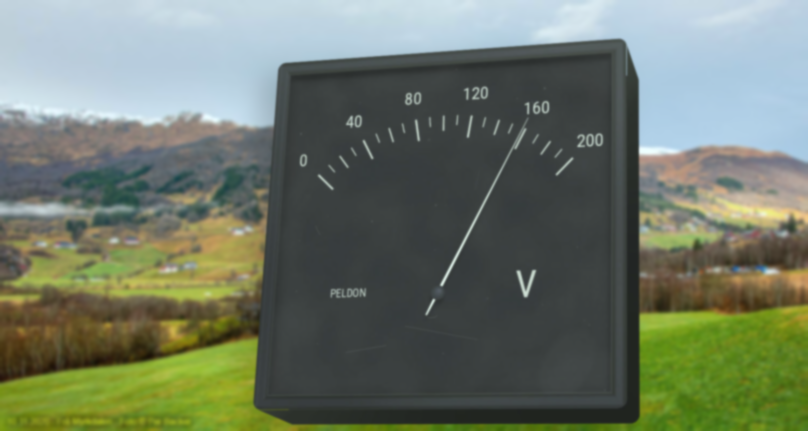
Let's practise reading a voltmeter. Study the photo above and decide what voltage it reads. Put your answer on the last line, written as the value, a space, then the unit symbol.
160 V
